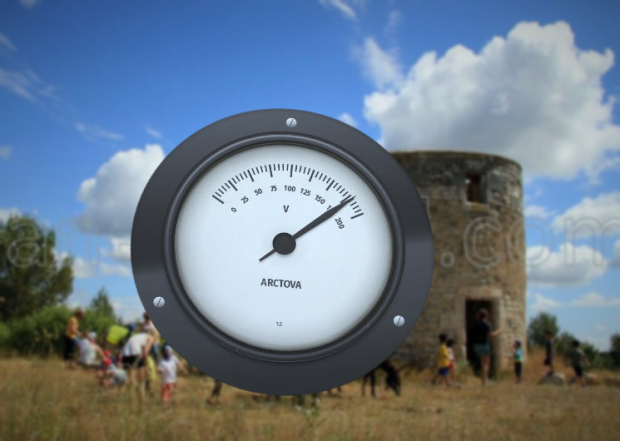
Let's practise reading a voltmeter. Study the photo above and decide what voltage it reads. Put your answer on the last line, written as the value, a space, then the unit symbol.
180 V
